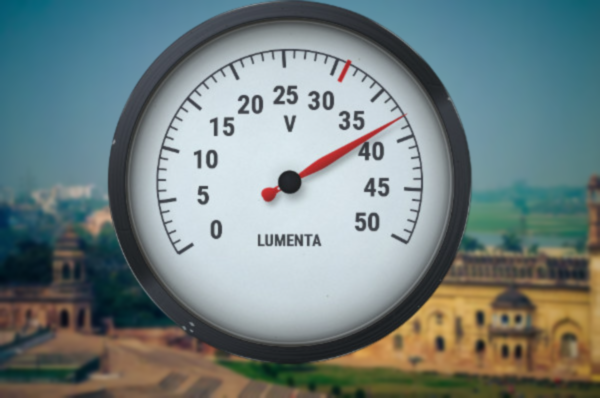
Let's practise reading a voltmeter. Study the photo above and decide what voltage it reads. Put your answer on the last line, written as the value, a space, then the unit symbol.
38 V
